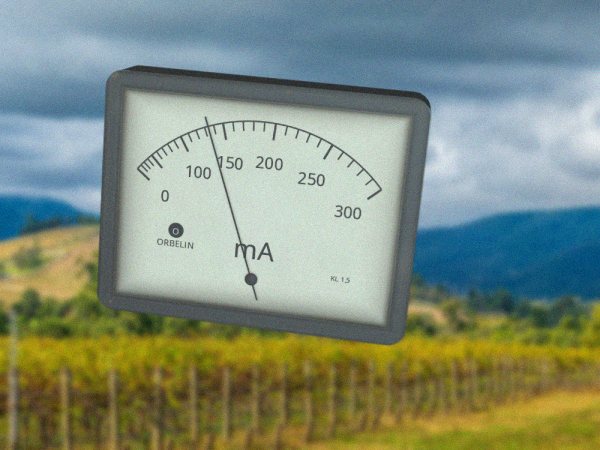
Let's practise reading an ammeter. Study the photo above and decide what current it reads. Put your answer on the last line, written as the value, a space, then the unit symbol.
135 mA
